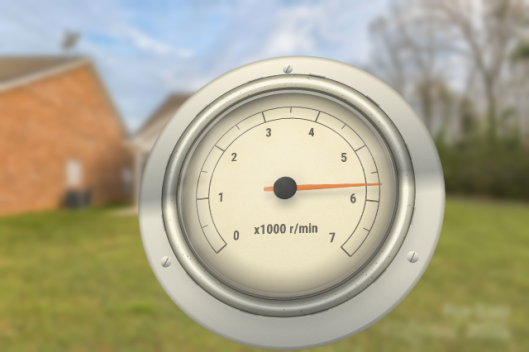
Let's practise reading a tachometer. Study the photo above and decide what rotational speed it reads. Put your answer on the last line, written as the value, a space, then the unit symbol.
5750 rpm
